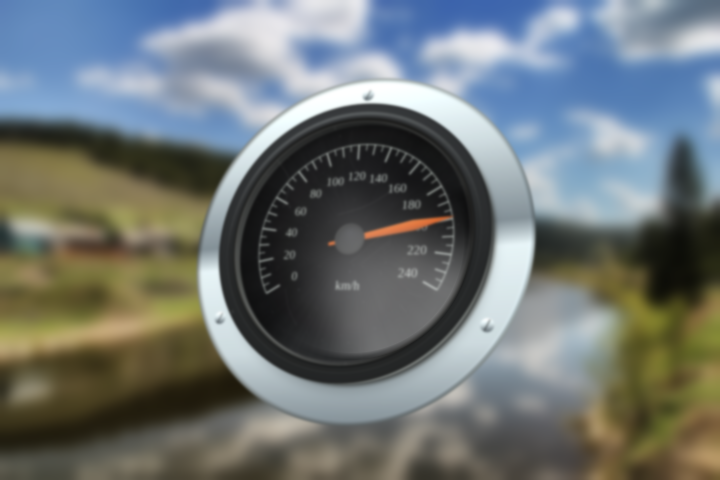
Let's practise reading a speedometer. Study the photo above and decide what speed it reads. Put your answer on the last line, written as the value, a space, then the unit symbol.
200 km/h
